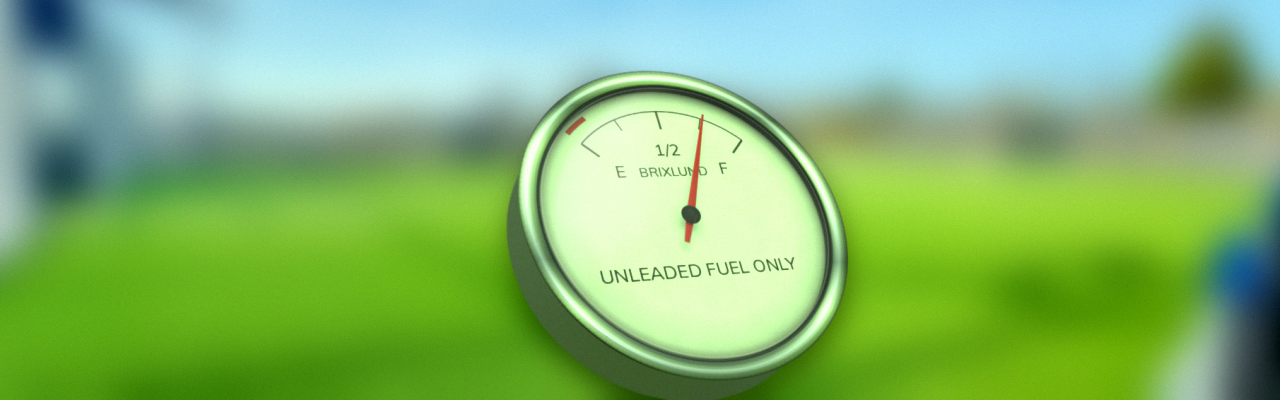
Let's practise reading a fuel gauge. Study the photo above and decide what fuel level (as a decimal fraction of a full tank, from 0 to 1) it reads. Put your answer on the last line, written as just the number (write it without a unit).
0.75
